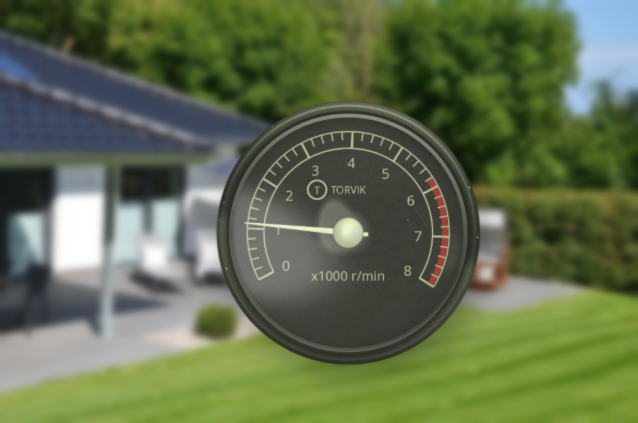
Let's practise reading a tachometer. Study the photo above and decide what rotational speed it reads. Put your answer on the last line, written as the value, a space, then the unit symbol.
1100 rpm
